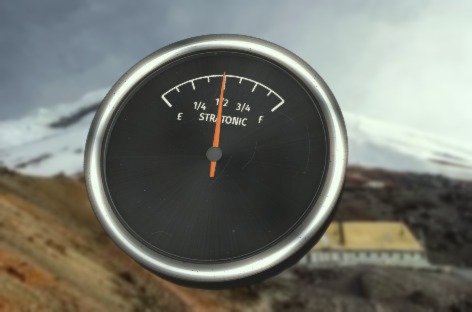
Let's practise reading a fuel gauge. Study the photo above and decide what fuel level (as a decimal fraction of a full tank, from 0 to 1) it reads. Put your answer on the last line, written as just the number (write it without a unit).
0.5
